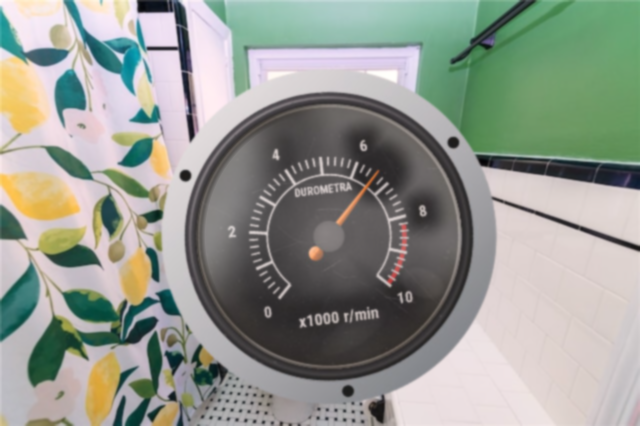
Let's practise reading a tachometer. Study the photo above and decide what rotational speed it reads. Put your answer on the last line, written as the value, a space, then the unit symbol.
6600 rpm
